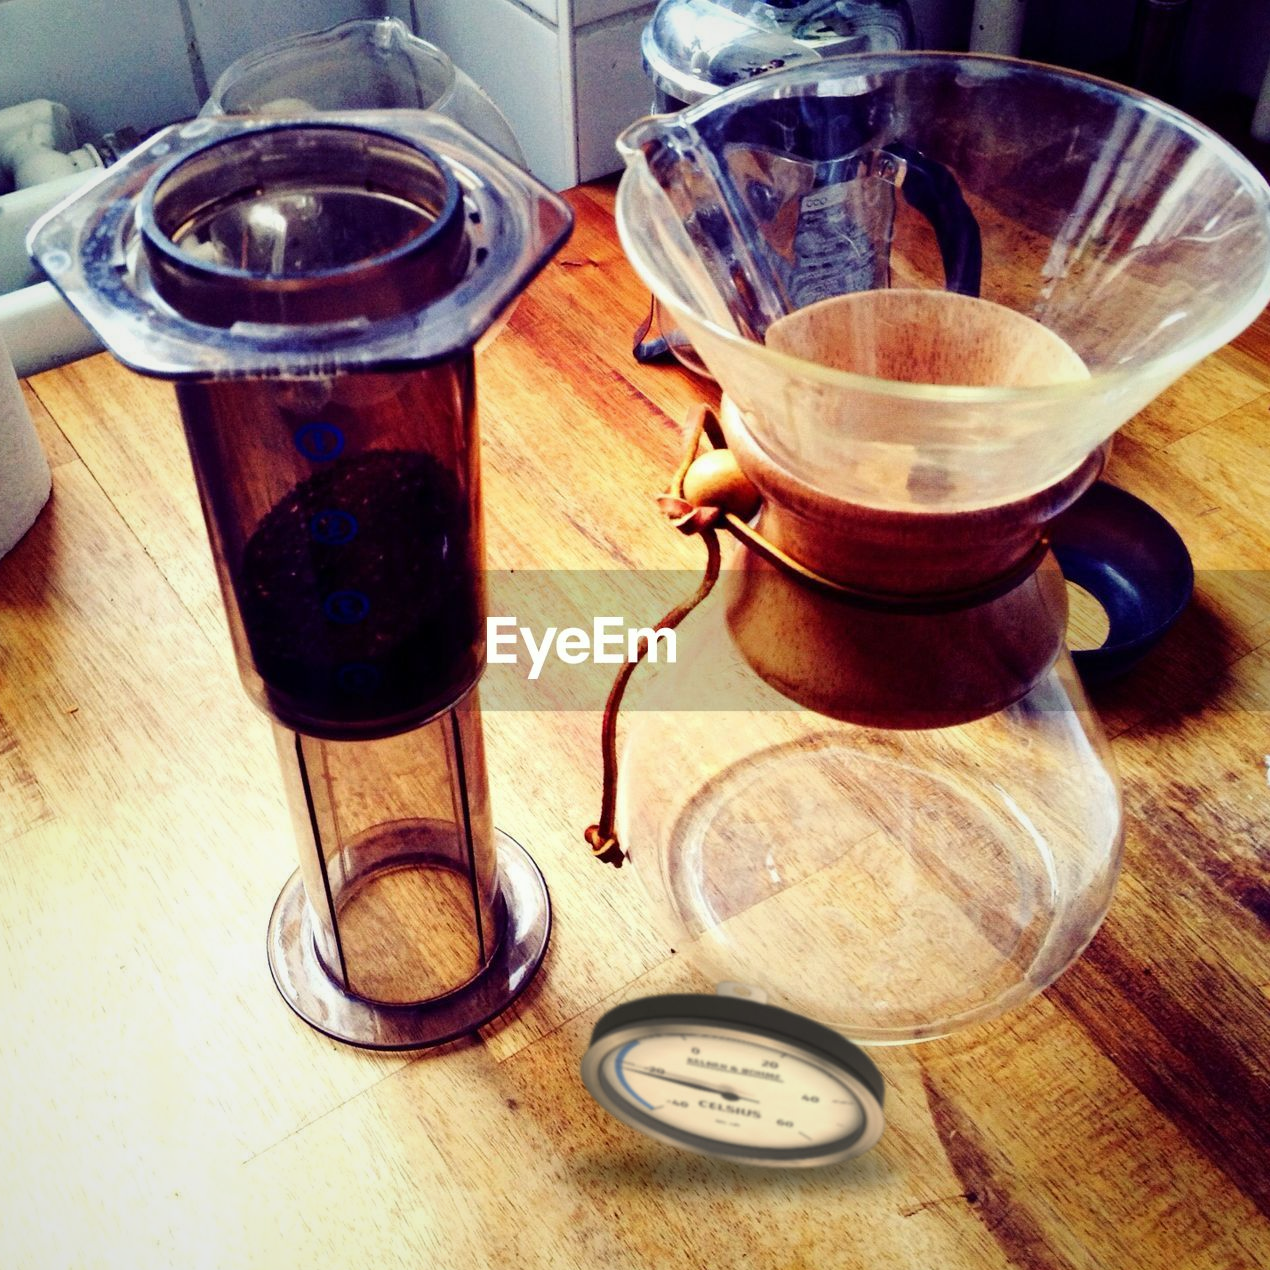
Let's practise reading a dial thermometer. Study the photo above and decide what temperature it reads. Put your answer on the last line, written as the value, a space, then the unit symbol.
-20 °C
